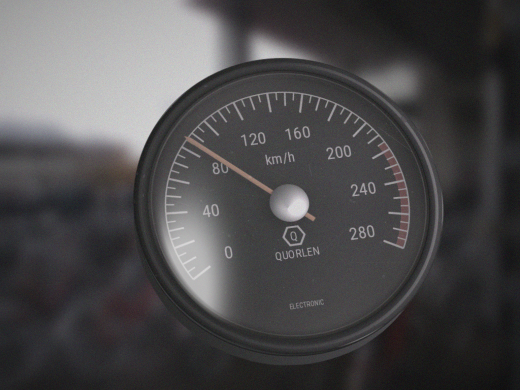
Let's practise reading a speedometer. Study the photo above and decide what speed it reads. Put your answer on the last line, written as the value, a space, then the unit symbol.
85 km/h
